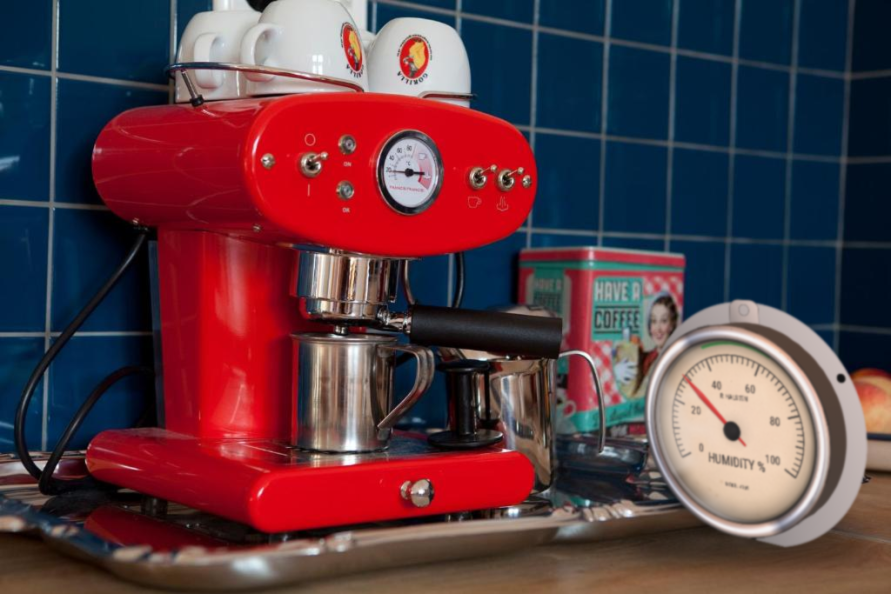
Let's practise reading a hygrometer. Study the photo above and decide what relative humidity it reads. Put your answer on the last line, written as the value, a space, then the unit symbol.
30 %
